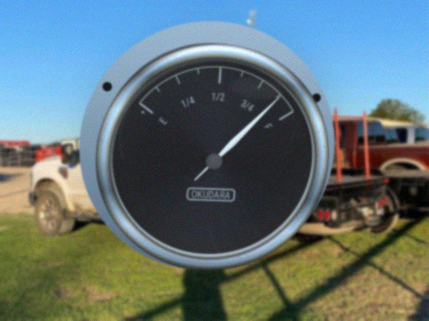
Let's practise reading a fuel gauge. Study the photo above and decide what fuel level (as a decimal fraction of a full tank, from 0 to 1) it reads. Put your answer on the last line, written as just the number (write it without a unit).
0.875
